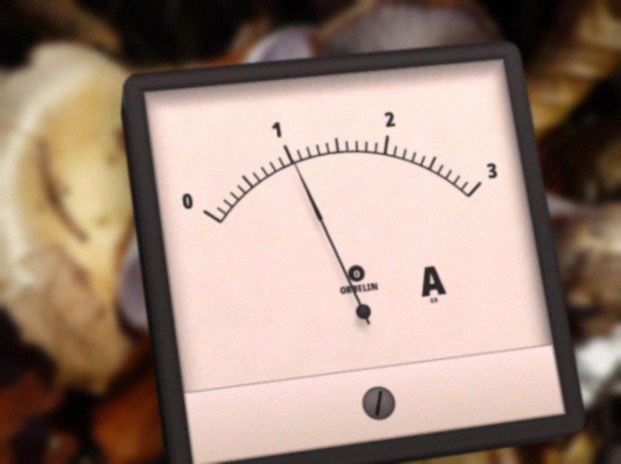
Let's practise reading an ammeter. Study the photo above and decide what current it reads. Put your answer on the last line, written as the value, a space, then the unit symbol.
1 A
